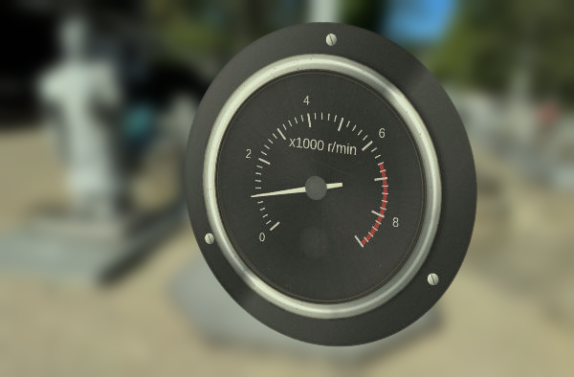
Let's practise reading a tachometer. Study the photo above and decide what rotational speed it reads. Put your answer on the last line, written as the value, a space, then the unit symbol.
1000 rpm
